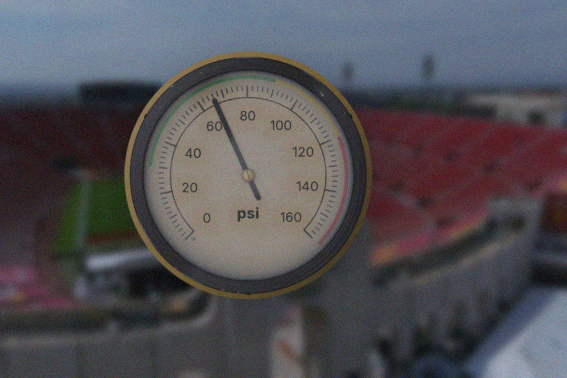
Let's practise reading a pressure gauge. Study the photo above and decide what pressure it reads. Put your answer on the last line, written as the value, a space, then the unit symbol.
66 psi
